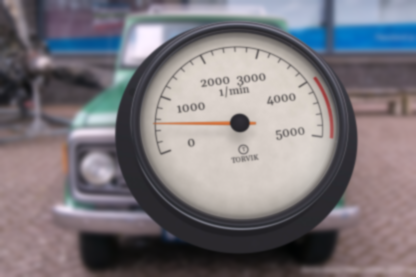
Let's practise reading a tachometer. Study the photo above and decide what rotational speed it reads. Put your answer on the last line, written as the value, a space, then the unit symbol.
500 rpm
